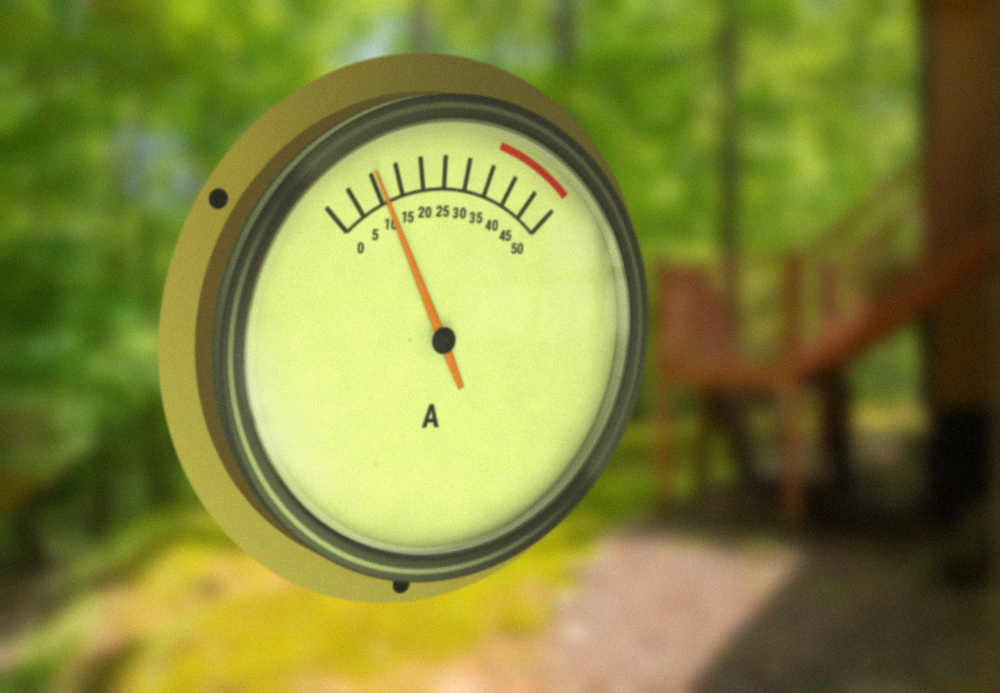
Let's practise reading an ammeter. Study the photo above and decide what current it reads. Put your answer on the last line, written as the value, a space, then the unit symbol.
10 A
